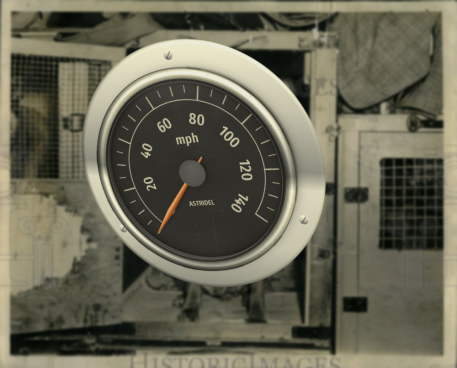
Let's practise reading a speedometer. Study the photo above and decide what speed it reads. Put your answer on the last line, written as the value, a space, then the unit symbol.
0 mph
